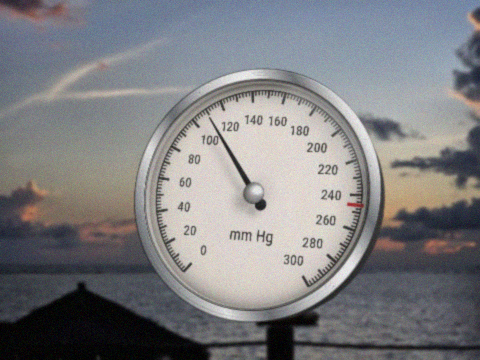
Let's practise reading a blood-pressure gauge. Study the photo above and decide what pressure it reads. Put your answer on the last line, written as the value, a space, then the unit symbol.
110 mmHg
